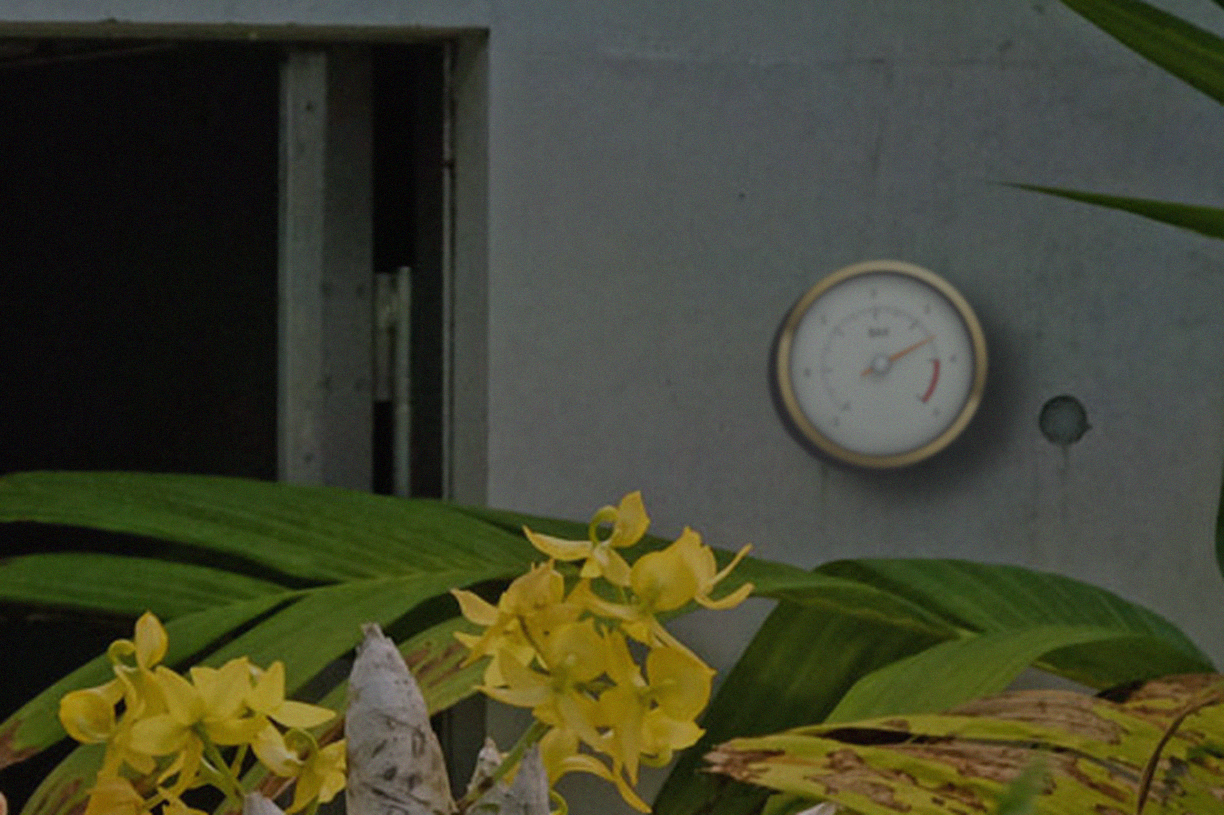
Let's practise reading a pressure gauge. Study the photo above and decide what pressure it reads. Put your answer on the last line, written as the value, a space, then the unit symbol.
3.5 bar
